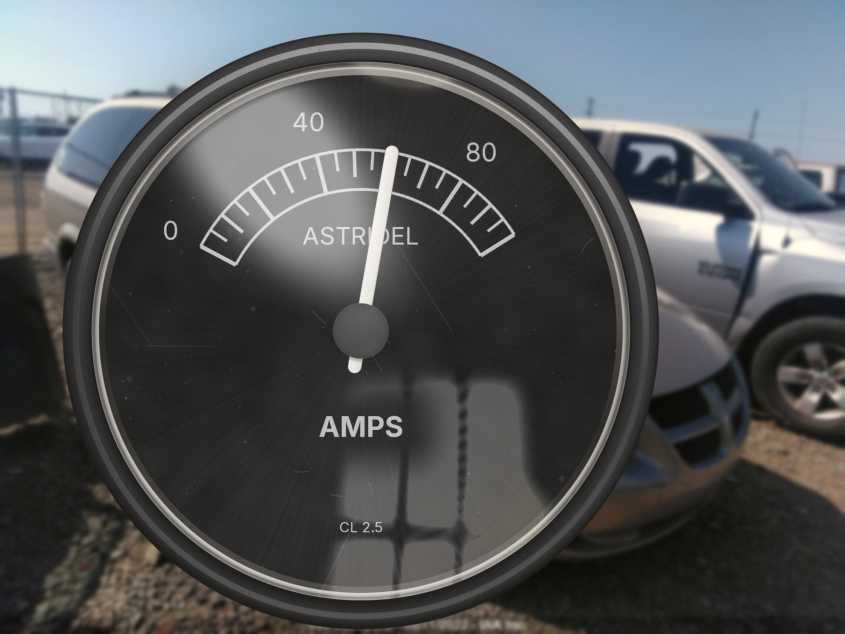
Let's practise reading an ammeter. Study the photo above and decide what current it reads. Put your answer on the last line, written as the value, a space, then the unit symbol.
60 A
